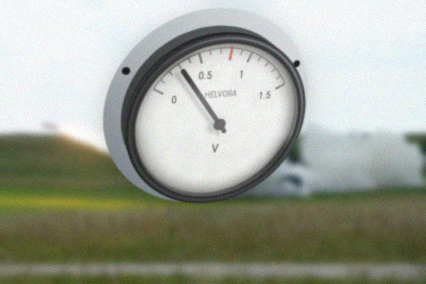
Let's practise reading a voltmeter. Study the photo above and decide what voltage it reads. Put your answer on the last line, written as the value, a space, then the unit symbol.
0.3 V
